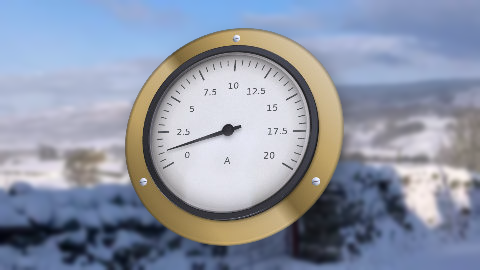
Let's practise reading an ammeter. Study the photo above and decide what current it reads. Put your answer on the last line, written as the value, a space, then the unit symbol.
1 A
